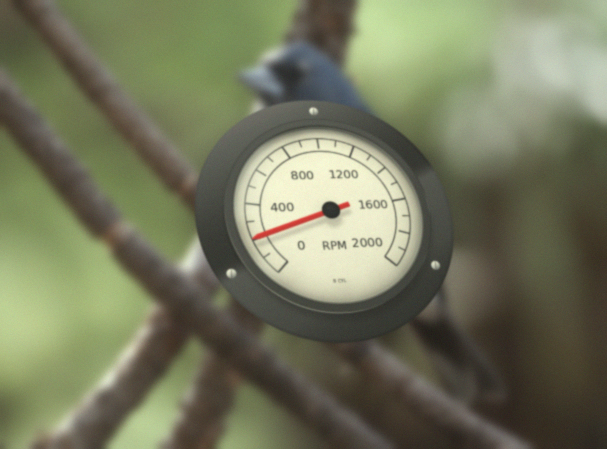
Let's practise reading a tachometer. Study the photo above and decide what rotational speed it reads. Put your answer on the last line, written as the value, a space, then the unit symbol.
200 rpm
